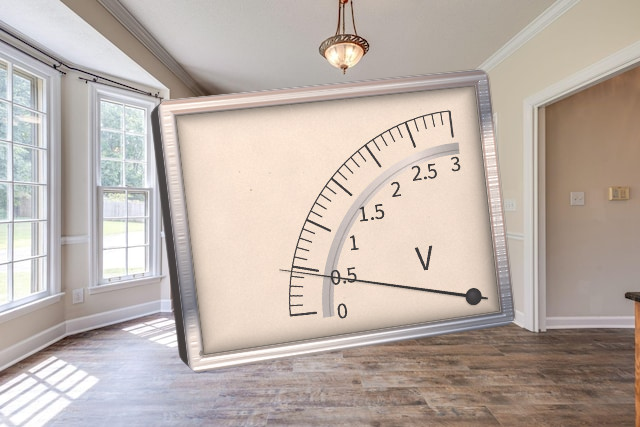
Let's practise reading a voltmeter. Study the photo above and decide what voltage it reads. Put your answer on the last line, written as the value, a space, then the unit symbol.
0.45 V
